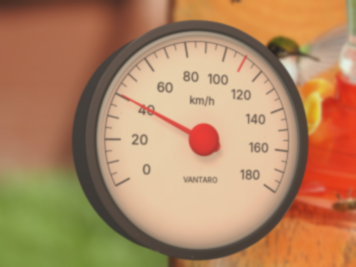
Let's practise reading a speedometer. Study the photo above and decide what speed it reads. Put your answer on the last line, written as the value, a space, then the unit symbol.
40 km/h
